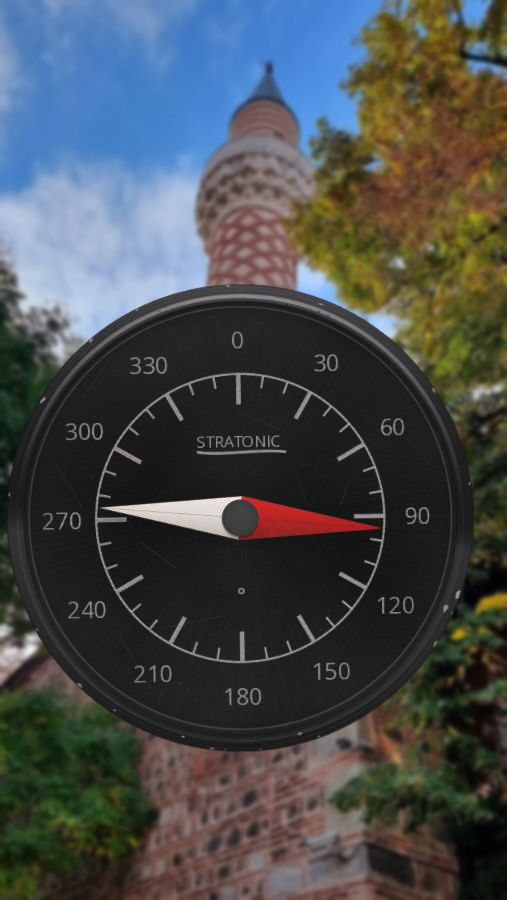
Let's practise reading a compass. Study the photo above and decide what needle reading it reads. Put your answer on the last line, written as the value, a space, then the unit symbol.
95 °
